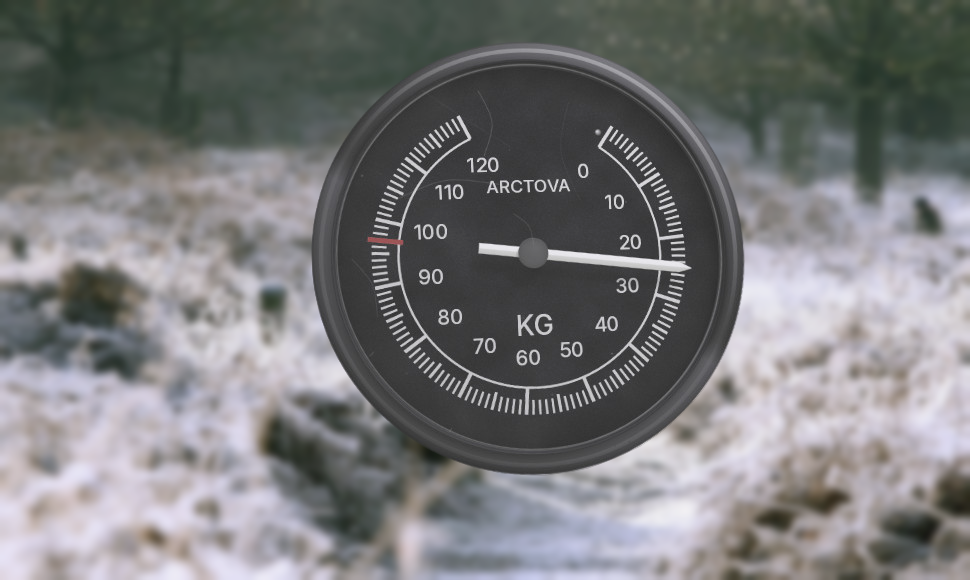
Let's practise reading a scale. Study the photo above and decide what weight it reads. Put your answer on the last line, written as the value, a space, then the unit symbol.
25 kg
